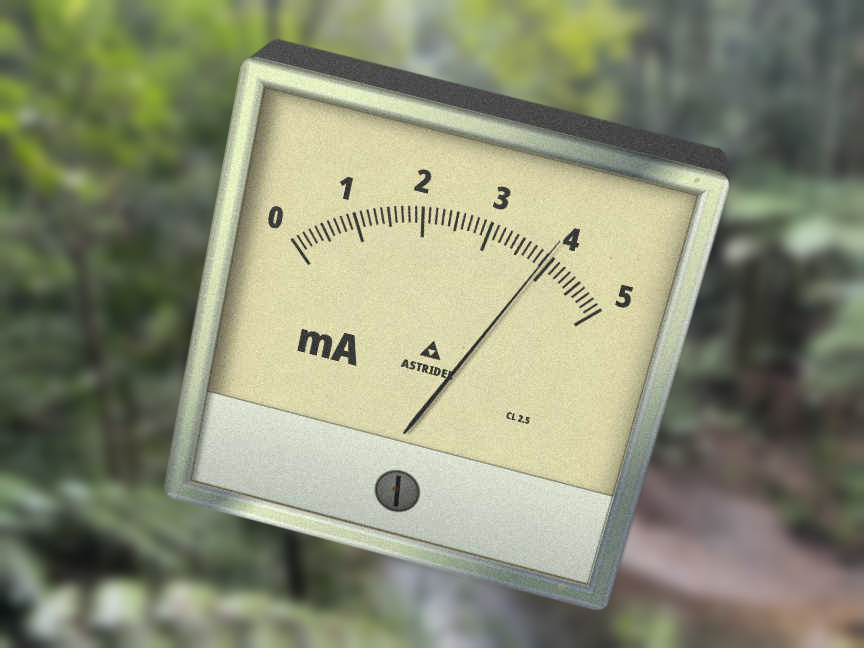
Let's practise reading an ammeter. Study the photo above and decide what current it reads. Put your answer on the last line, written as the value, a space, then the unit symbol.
3.9 mA
